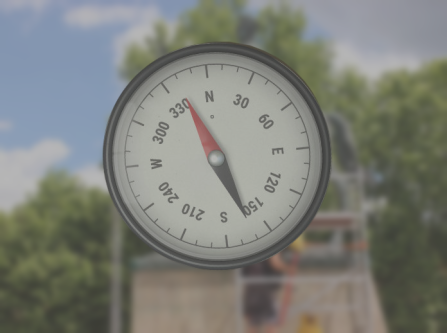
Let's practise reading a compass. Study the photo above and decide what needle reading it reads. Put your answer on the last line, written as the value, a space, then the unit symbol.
340 °
